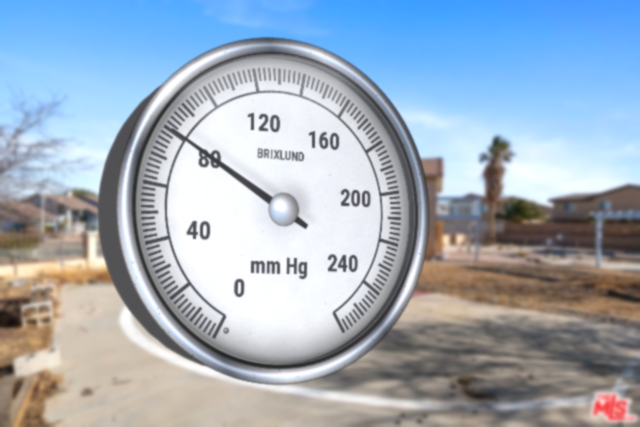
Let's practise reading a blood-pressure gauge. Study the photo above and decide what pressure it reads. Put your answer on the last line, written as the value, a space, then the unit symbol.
80 mmHg
